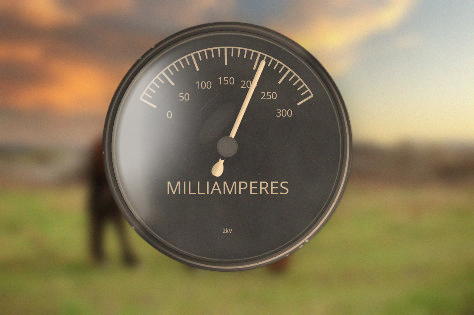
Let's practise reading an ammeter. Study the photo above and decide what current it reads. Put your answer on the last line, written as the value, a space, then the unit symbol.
210 mA
